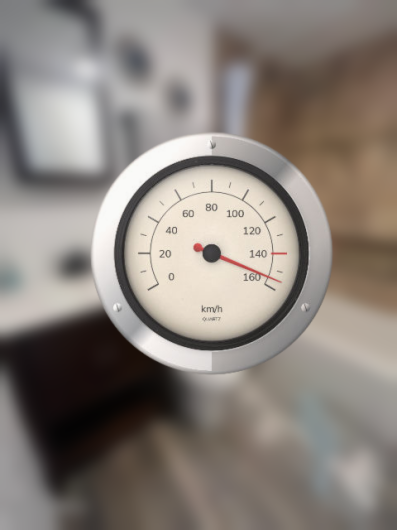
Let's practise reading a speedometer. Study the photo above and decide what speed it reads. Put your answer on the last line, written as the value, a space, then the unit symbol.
155 km/h
